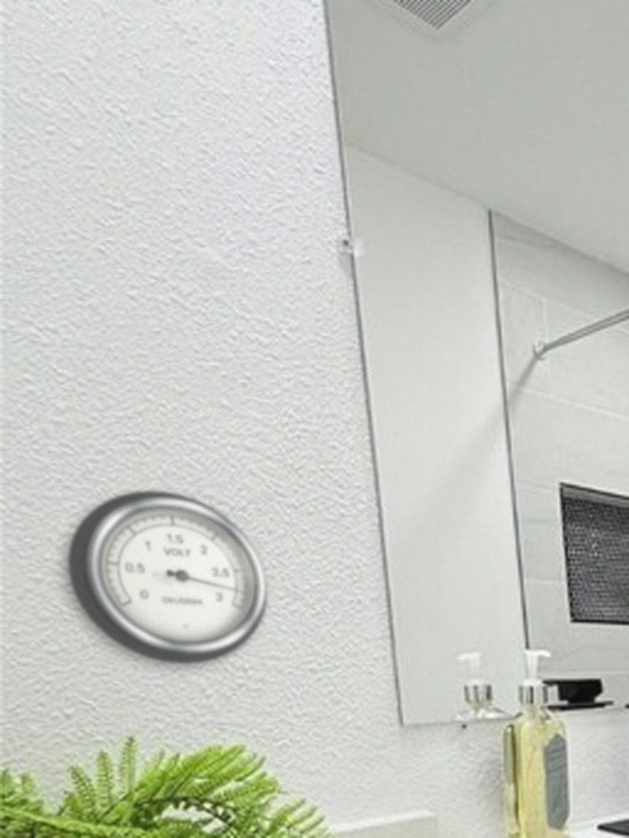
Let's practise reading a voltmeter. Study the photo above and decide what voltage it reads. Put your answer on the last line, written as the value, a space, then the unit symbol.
2.8 V
